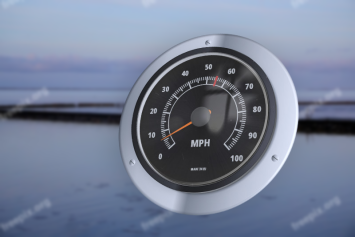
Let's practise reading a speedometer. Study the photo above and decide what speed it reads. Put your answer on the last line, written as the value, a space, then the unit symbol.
5 mph
